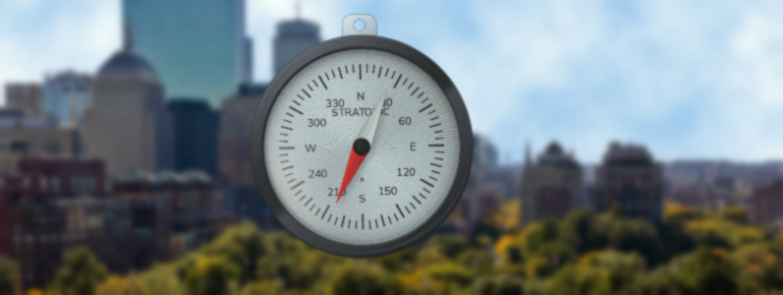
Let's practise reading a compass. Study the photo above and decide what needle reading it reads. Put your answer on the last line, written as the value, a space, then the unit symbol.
205 °
